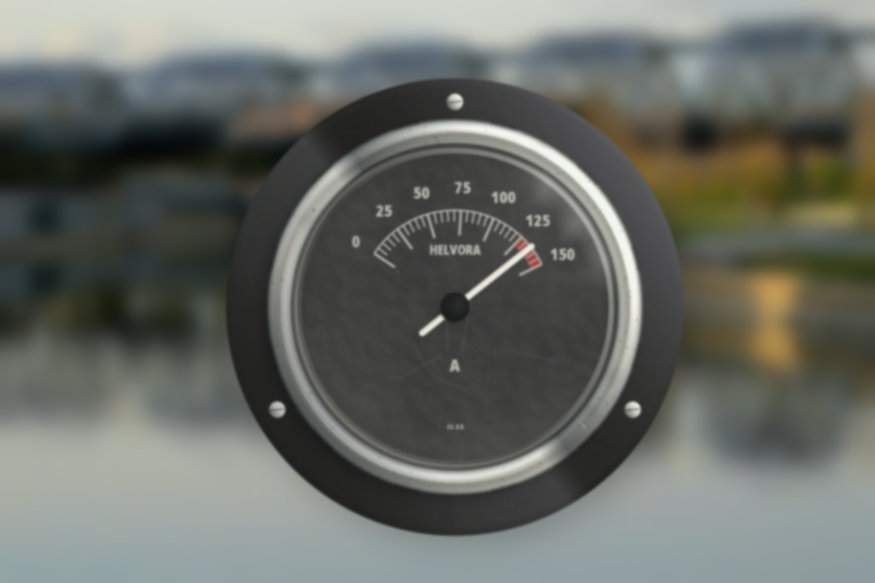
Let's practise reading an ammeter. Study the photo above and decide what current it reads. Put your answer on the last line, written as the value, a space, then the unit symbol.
135 A
